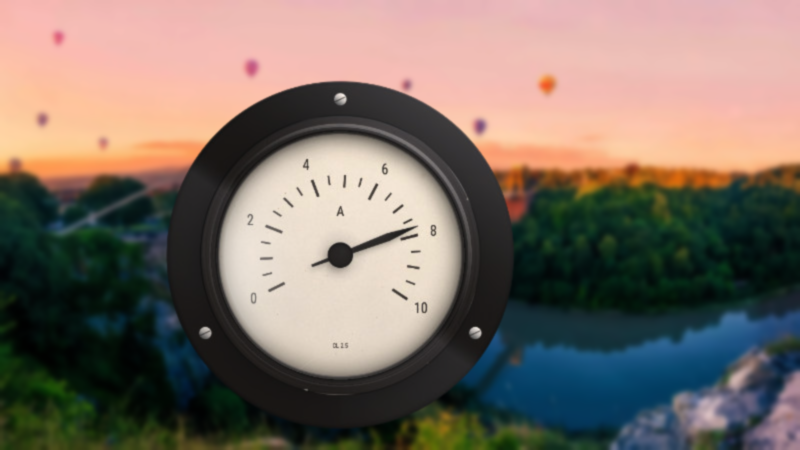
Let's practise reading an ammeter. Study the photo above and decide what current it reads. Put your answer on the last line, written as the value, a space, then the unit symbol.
7.75 A
